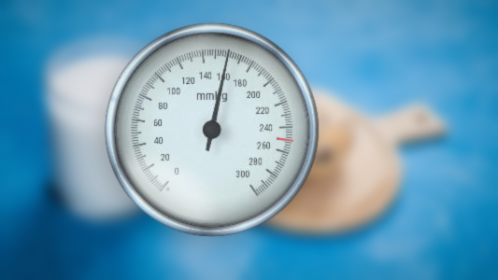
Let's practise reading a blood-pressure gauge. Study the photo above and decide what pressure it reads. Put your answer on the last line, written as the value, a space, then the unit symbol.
160 mmHg
